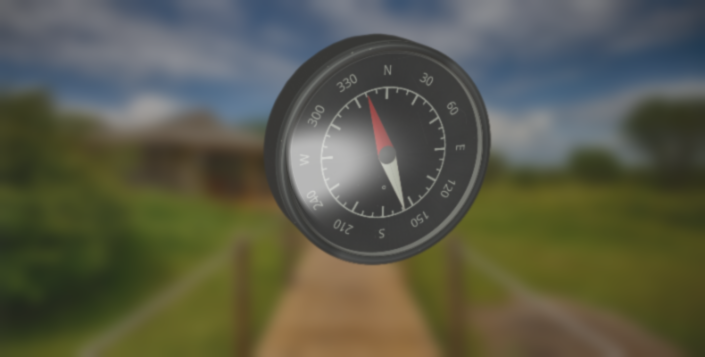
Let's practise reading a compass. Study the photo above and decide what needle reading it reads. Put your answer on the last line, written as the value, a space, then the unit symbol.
340 °
